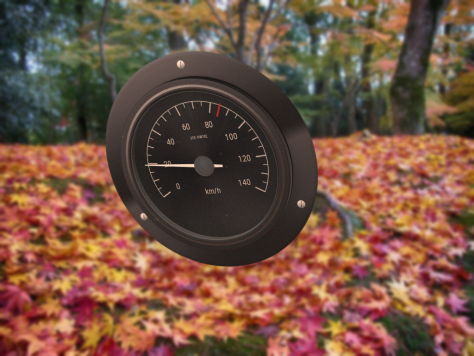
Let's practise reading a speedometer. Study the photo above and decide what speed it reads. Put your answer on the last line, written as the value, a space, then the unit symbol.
20 km/h
